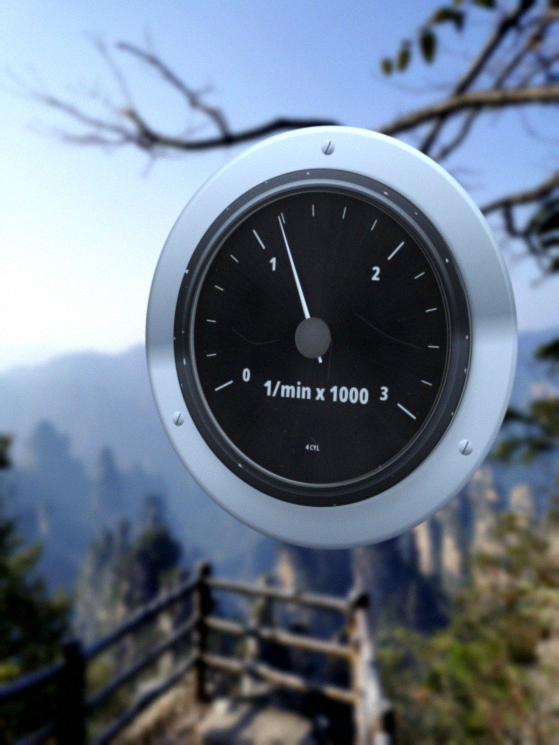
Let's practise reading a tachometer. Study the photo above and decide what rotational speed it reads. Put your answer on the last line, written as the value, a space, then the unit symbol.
1200 rpm
